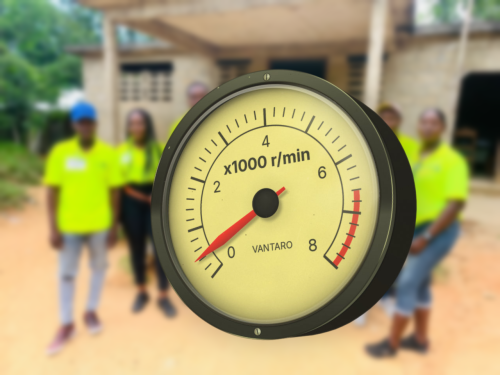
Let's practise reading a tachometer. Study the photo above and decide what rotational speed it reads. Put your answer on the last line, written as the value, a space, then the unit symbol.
400 rpm
